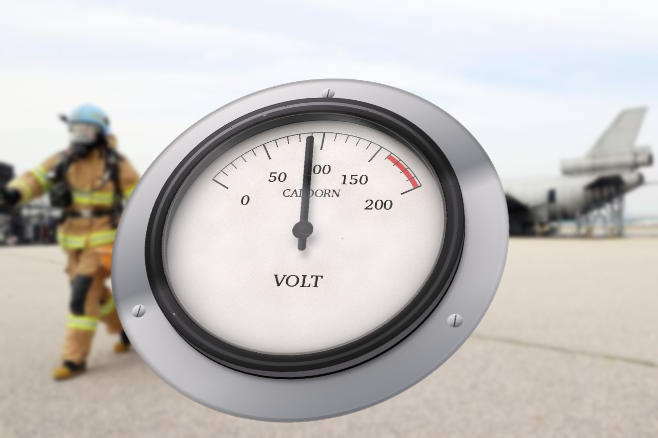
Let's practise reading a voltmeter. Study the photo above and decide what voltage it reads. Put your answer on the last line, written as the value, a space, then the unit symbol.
90 V
